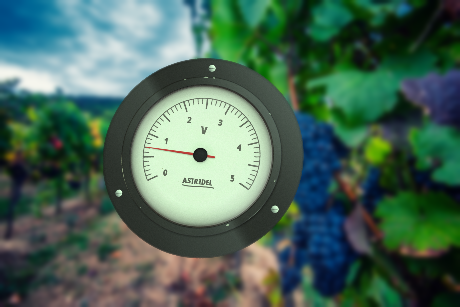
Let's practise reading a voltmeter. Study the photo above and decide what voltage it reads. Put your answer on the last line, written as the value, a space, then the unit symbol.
0.7 V
